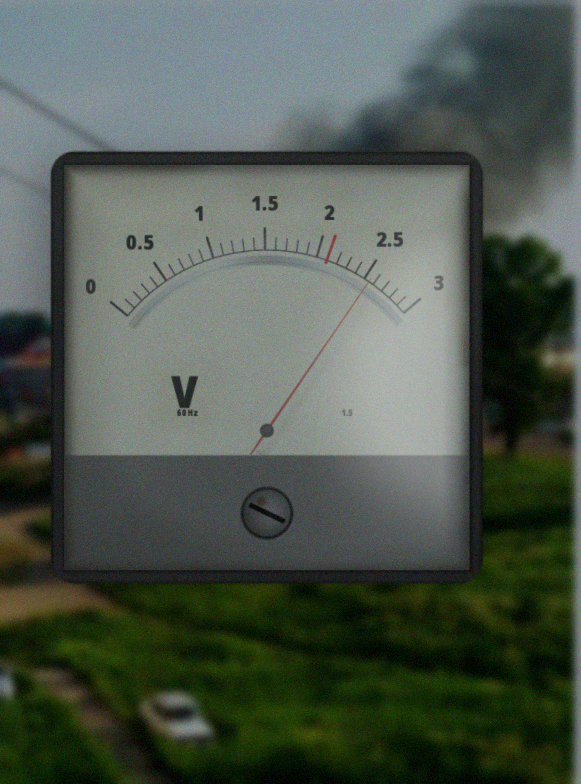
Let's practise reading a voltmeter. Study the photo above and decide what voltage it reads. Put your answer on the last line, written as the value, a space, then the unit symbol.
2.55 V
